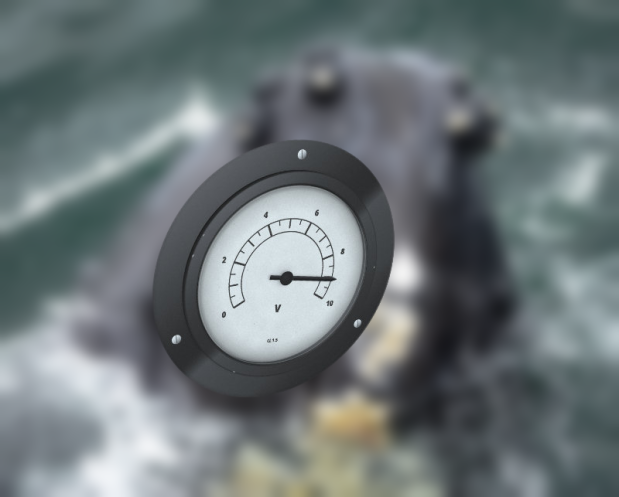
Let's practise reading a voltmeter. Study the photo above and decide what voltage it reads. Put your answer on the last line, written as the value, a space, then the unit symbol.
9 V
